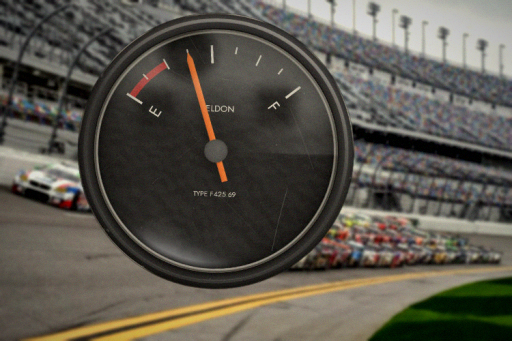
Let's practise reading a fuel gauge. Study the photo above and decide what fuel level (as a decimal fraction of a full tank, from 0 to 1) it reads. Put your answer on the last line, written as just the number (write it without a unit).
0.375
